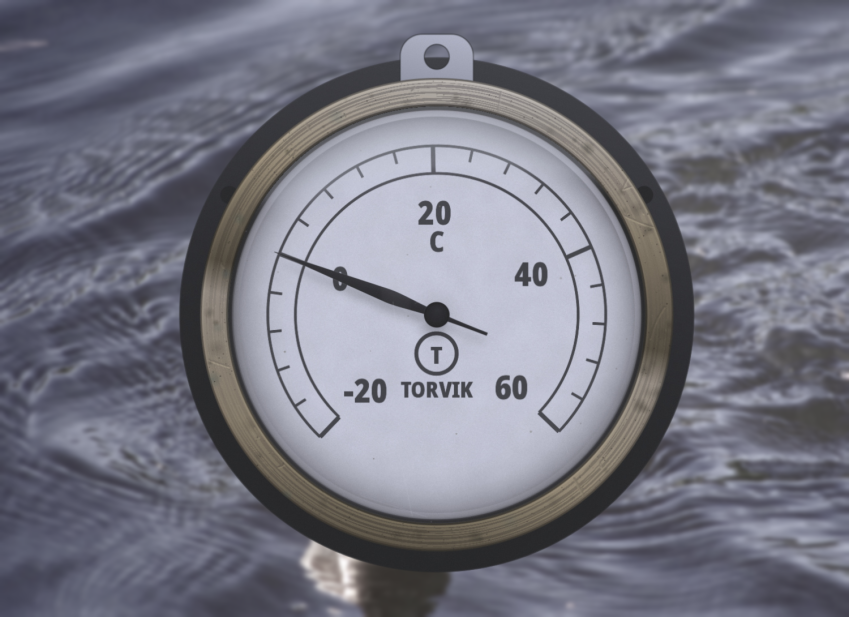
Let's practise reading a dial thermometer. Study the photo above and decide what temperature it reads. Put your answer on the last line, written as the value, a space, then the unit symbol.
0 °C
